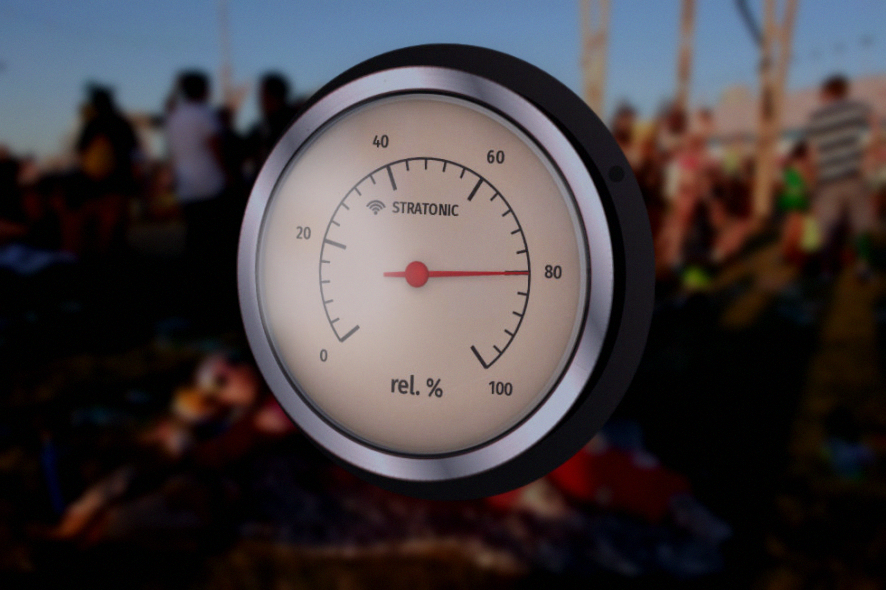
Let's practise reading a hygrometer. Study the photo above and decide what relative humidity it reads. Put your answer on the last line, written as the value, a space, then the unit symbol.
80 %
